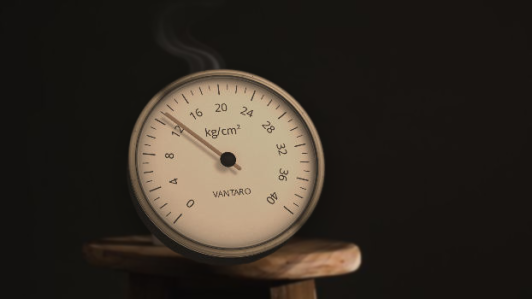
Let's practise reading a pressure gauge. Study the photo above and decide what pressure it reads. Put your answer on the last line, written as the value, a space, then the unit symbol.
13 kg/cm²
